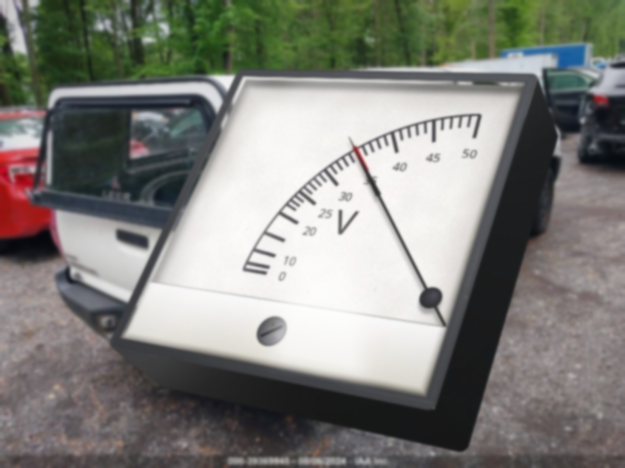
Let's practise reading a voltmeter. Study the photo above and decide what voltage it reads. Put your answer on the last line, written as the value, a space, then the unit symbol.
35 V
